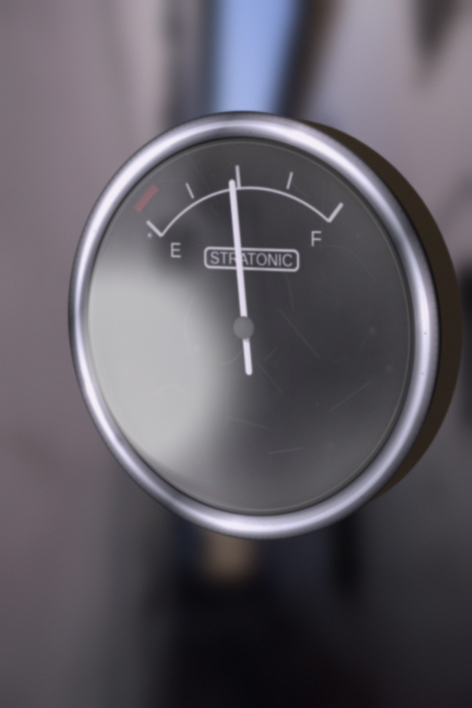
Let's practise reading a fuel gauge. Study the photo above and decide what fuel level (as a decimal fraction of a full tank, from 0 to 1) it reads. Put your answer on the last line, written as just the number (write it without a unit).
0.5
